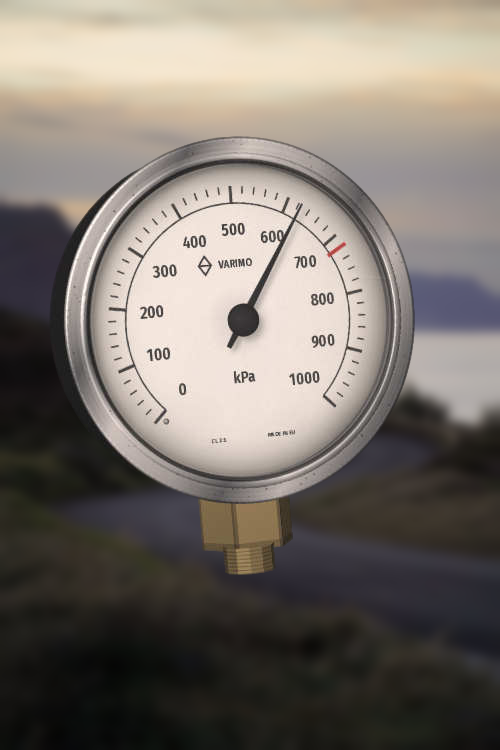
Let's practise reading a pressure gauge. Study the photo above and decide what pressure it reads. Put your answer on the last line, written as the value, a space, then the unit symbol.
620 kPa
